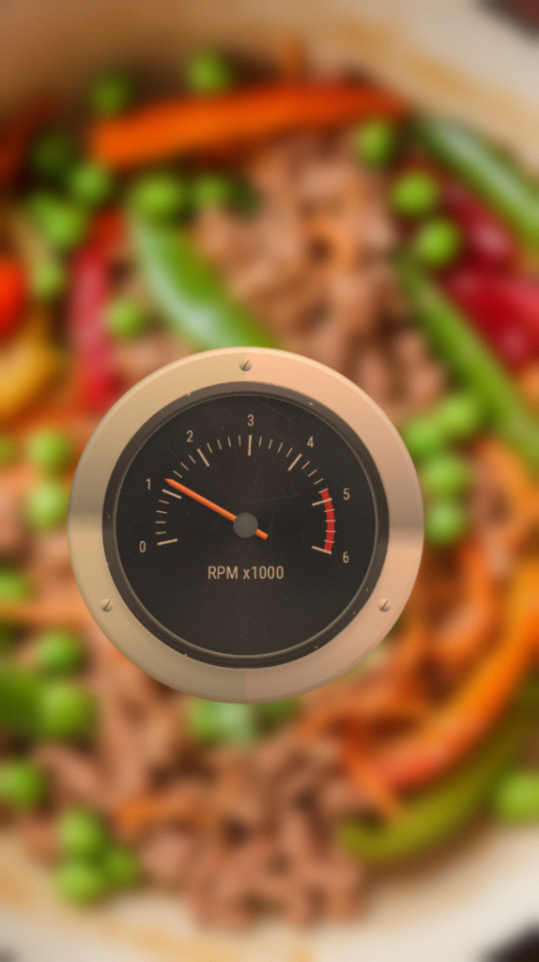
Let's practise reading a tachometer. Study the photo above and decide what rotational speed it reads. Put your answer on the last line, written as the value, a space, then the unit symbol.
1200 rpm
